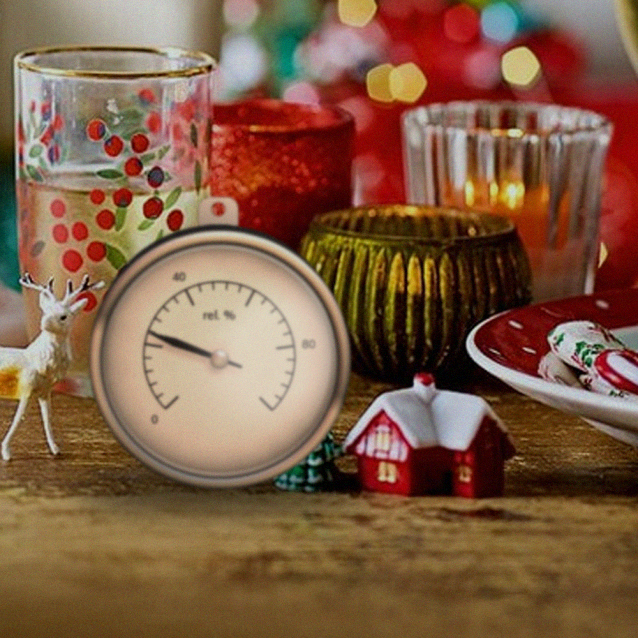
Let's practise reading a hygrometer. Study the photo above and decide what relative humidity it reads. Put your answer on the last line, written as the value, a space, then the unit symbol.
24 %
